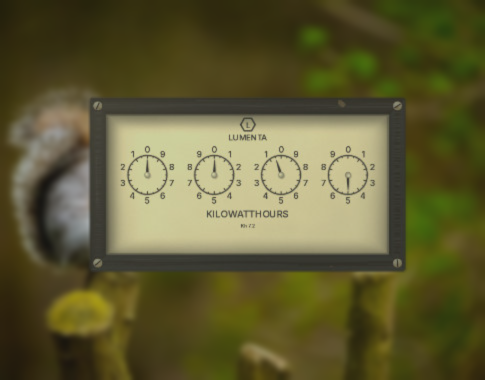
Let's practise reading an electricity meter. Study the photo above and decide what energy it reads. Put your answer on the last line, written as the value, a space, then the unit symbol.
5 kWh
